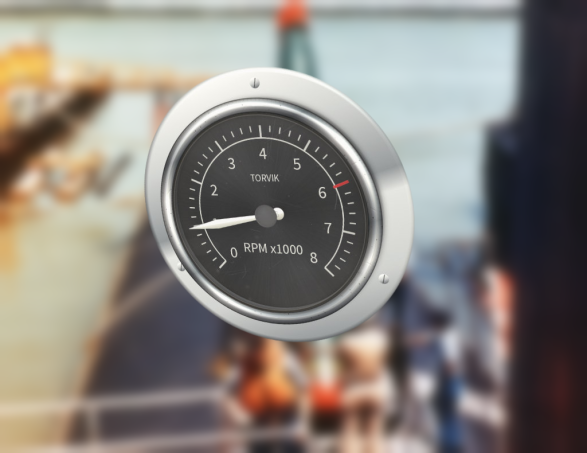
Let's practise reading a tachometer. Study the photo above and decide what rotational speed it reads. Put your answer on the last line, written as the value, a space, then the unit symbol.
1000 rpm
